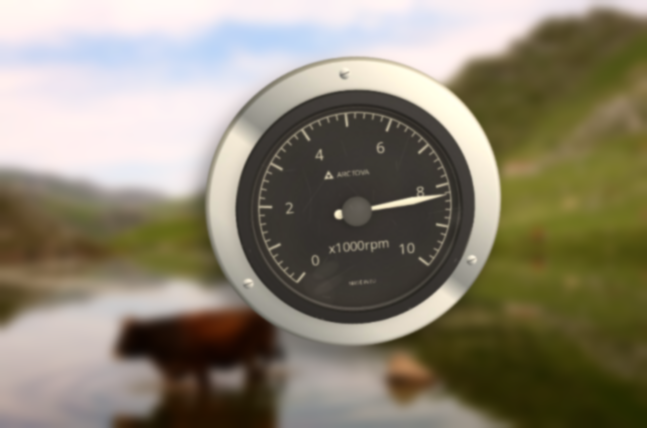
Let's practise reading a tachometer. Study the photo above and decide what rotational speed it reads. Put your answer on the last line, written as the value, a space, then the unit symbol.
8200 rpm
